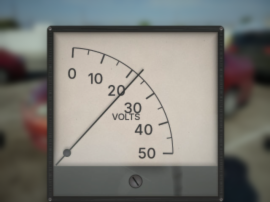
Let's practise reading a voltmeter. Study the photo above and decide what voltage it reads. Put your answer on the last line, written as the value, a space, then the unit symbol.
22.5 V
